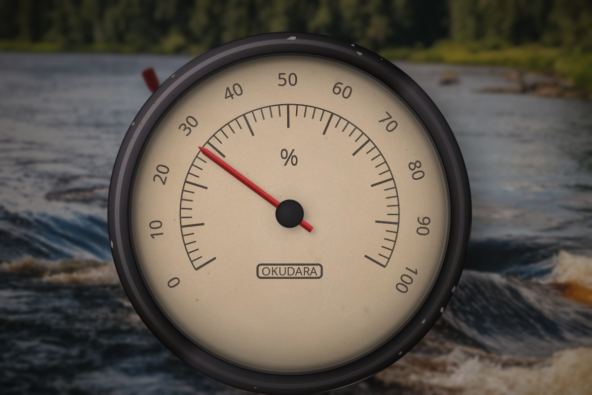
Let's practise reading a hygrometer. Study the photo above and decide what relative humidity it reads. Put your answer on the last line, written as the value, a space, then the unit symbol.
28 %
